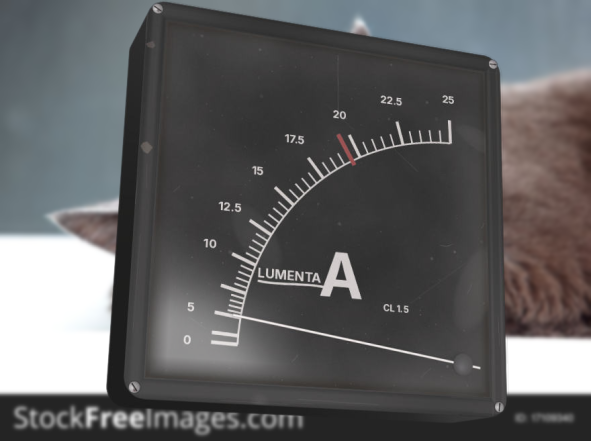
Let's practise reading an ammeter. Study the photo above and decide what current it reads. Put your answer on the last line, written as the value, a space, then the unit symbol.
5 A
